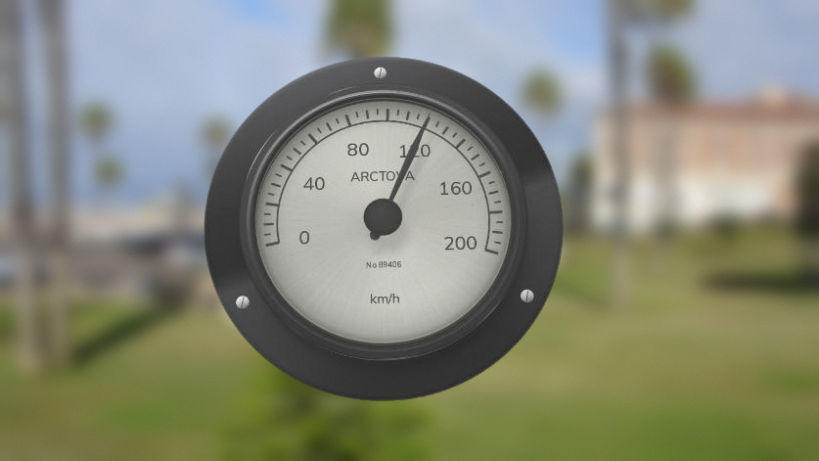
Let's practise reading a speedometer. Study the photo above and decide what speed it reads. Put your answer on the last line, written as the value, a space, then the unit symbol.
120 km/h
